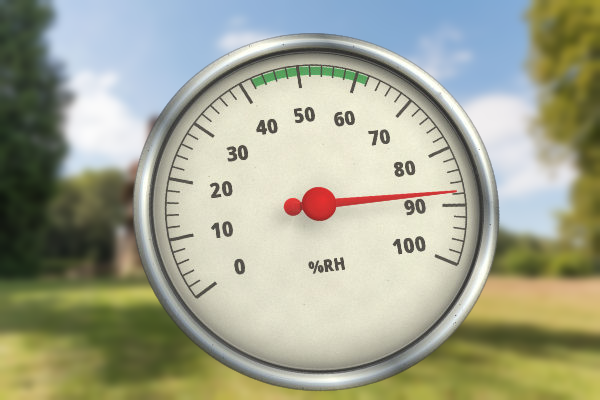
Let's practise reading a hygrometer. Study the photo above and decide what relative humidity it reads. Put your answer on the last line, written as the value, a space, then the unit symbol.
88 %
